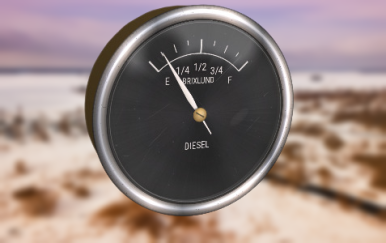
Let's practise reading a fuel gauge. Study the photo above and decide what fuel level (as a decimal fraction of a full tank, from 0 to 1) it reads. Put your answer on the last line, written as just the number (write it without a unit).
0.125
